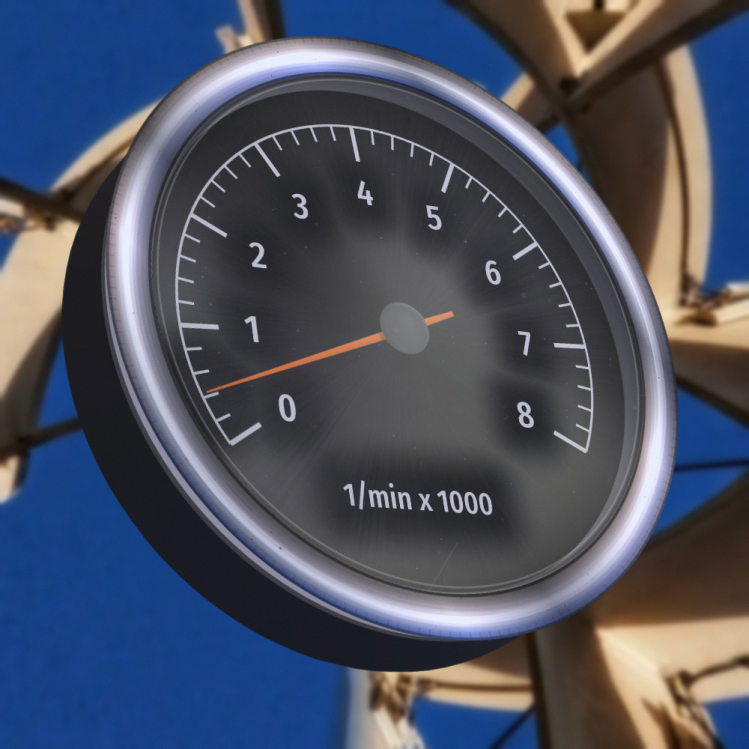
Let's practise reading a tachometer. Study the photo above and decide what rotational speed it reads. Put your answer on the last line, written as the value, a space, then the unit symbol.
400 rpm
